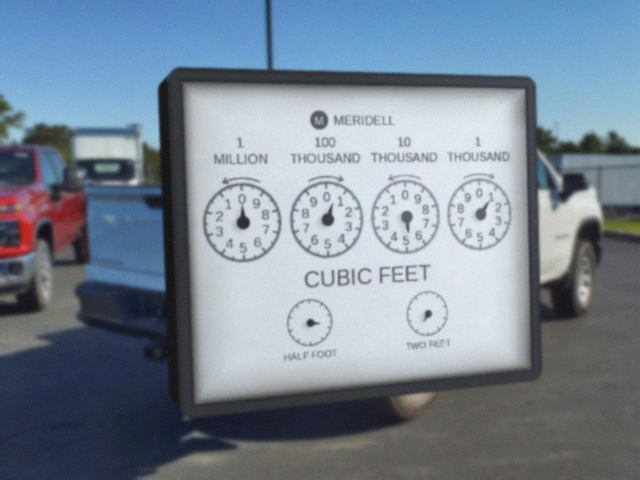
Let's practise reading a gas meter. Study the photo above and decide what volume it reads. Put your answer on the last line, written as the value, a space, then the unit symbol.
5100 ft³
